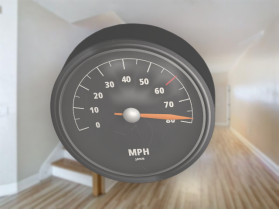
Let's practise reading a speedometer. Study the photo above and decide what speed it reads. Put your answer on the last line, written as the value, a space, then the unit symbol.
77.5 mph
